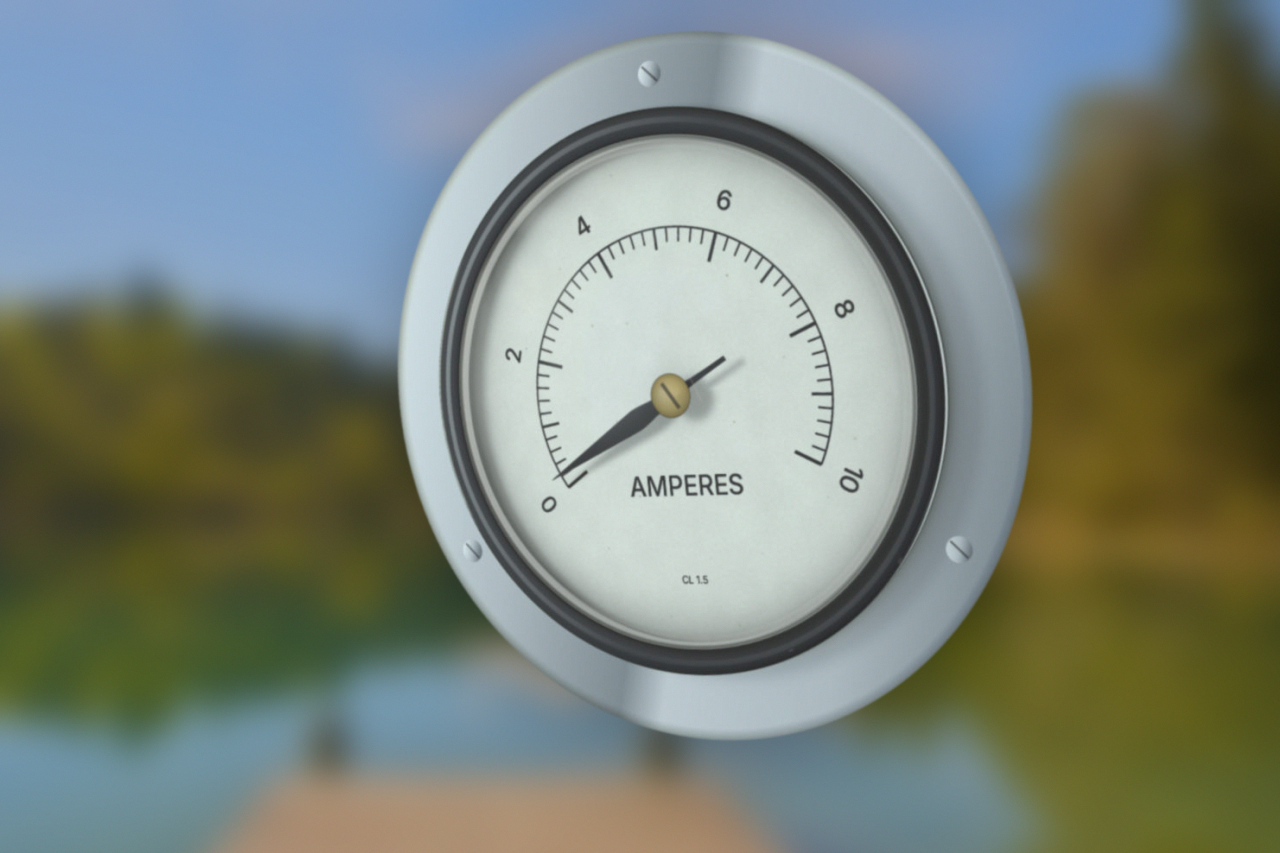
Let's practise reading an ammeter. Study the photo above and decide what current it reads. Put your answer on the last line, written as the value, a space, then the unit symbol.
0.2 A
